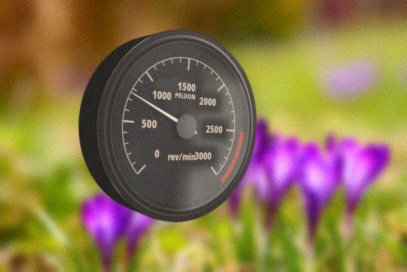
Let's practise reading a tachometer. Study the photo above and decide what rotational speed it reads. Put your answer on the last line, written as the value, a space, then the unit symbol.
750 rpm
